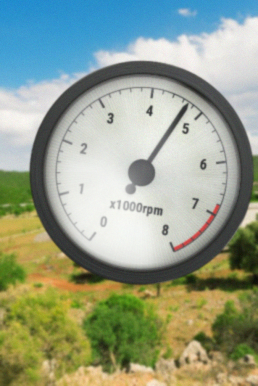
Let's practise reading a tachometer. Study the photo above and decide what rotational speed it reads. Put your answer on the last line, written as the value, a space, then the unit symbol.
4700 rpm
